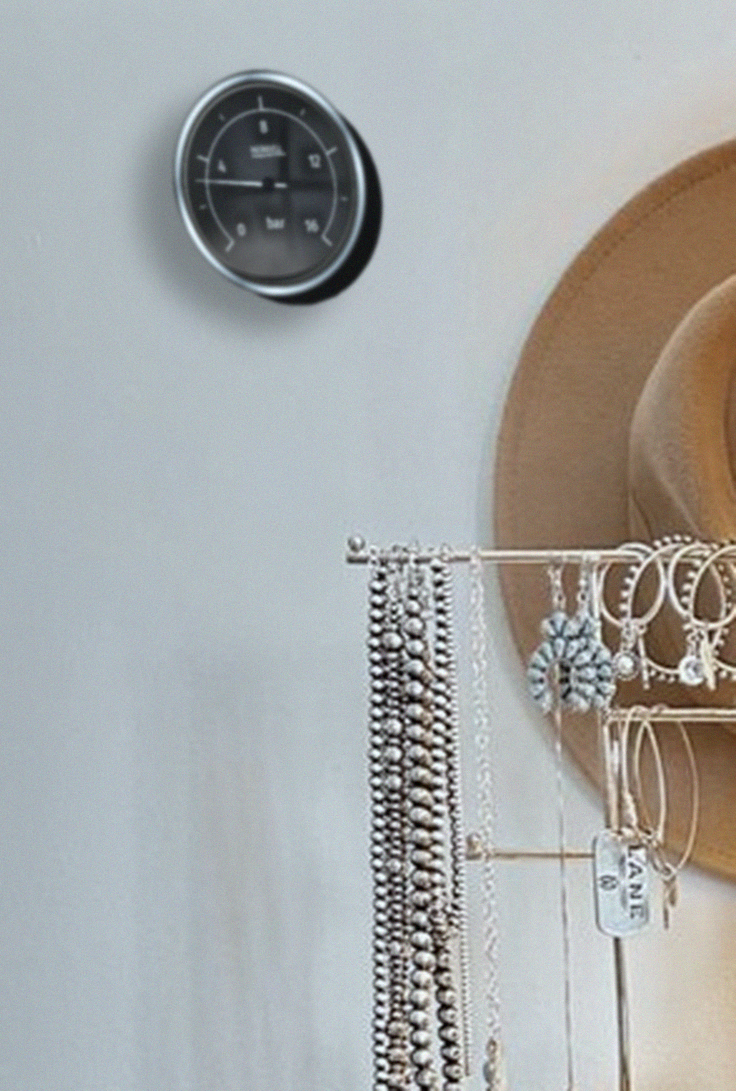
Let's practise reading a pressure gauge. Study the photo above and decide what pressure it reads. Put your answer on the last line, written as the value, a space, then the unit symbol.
3 bar
